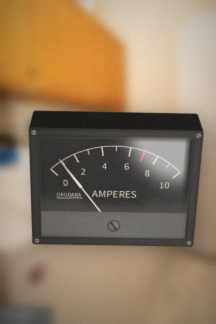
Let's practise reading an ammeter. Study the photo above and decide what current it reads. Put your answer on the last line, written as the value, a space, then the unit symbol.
1 A
